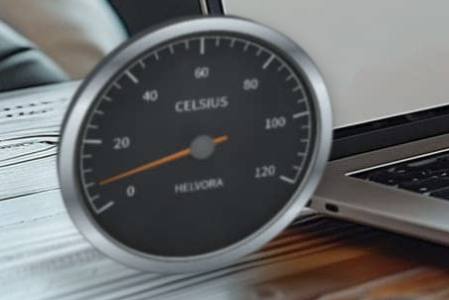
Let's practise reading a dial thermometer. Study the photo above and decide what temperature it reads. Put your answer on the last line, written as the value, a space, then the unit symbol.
8 °C
